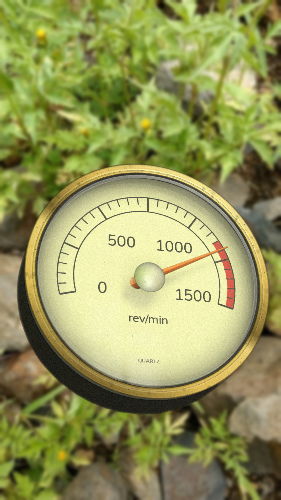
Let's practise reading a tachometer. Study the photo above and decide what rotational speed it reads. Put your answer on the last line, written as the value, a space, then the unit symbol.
1200 rpm
